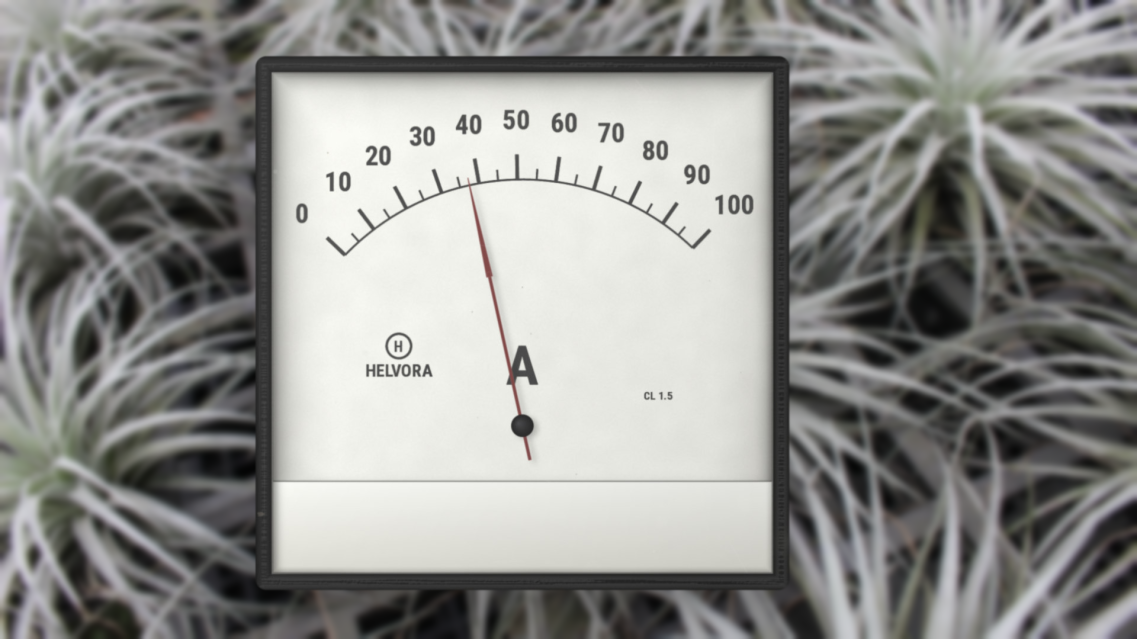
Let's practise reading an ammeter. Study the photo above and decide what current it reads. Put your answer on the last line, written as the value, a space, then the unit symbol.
37.5 A
